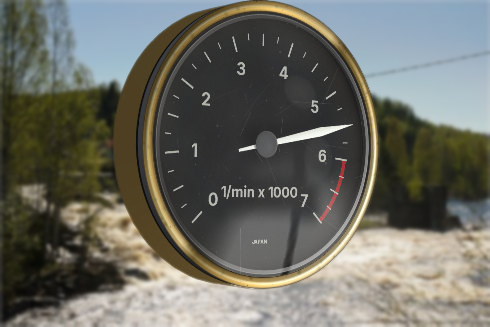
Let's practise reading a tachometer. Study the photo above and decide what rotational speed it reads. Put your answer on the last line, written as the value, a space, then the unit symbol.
5500 rpm
